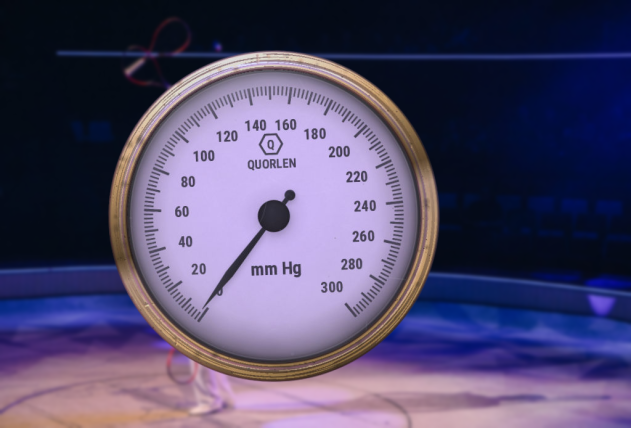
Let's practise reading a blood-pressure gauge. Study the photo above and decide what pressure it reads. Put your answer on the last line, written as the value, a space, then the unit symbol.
2 mmHg
